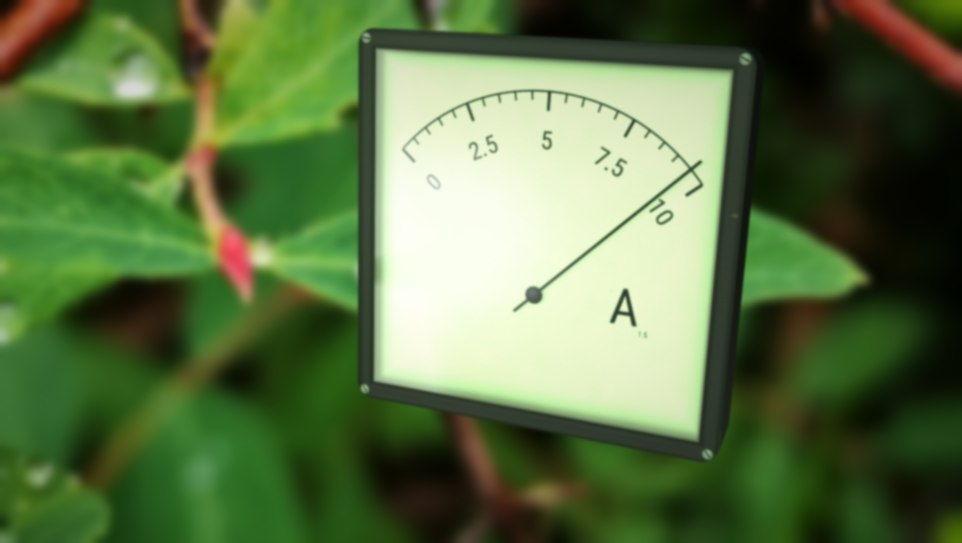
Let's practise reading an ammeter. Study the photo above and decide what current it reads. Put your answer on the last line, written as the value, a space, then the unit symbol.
9.5 A
